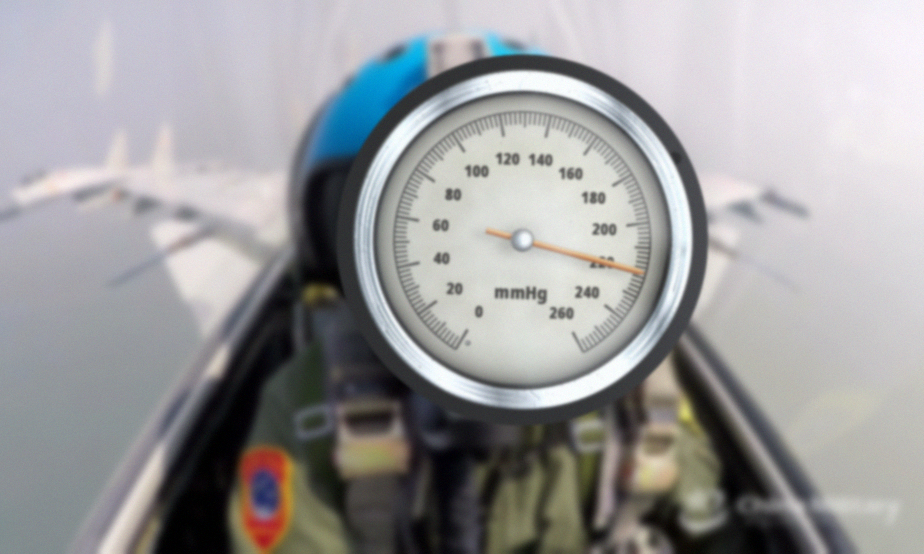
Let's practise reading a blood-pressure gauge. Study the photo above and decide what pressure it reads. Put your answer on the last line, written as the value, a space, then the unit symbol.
220 mmHg
